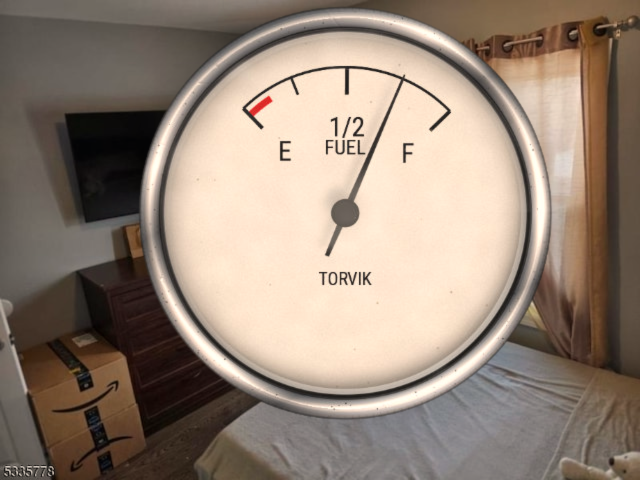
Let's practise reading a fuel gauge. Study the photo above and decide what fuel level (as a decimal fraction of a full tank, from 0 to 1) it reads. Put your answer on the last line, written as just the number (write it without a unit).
0.75
